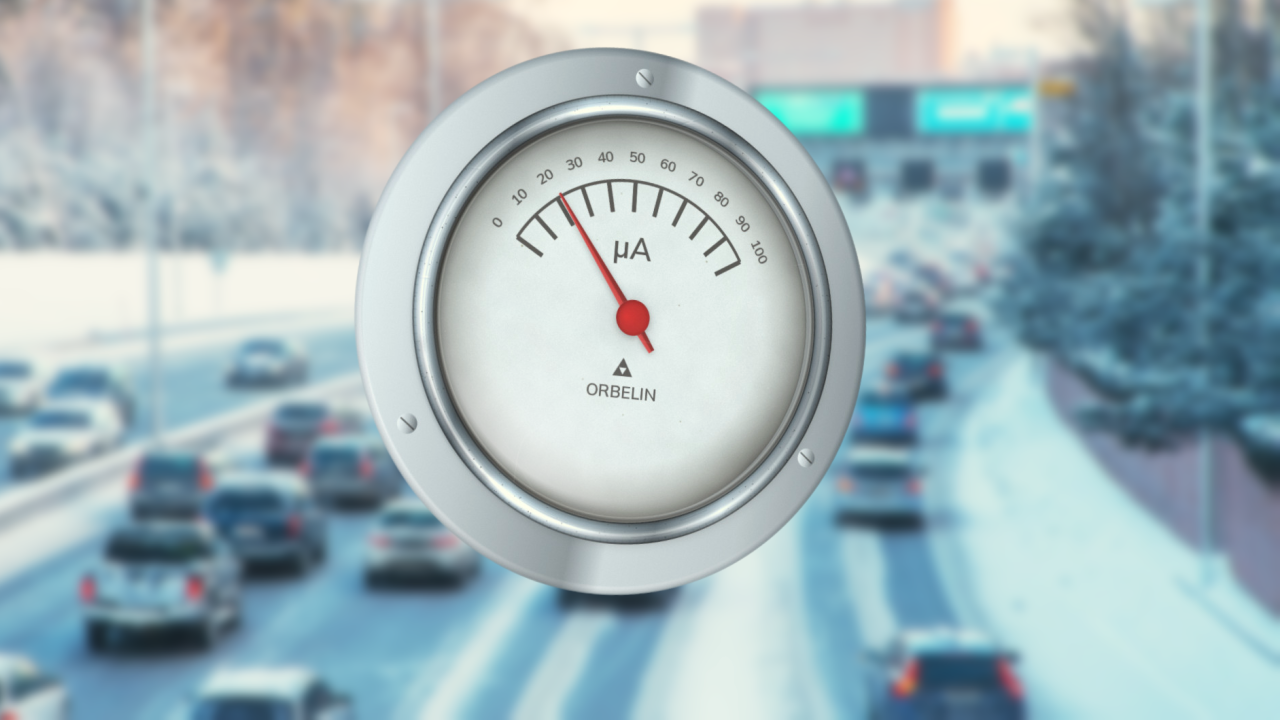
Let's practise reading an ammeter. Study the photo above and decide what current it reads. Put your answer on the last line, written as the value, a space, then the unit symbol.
20 µA
